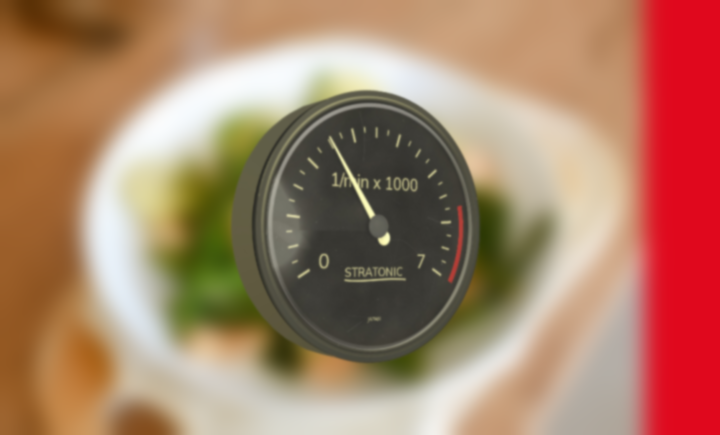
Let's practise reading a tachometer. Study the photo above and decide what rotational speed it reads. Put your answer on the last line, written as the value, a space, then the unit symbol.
2500 rpm
